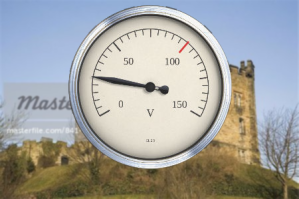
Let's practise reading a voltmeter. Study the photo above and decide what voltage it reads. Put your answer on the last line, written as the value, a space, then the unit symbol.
25 V
